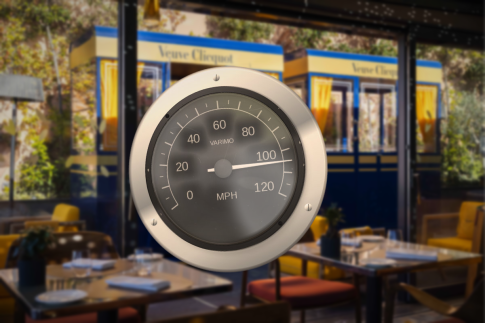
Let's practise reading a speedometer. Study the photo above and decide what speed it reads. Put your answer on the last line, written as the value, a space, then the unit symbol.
105 mph
